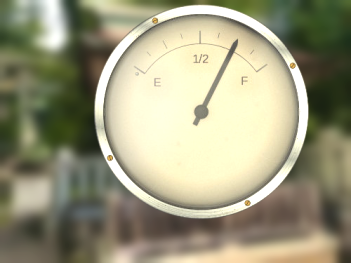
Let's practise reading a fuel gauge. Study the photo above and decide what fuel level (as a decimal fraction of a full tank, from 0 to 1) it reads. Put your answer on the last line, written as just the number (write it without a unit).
0.75
